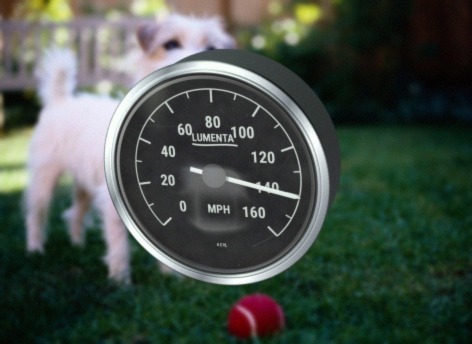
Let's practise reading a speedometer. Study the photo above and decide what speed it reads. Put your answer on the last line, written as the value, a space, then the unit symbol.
140 mph
